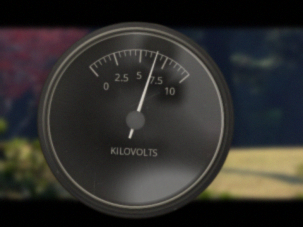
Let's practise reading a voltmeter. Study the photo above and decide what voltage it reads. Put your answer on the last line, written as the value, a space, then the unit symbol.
6.5 kV
